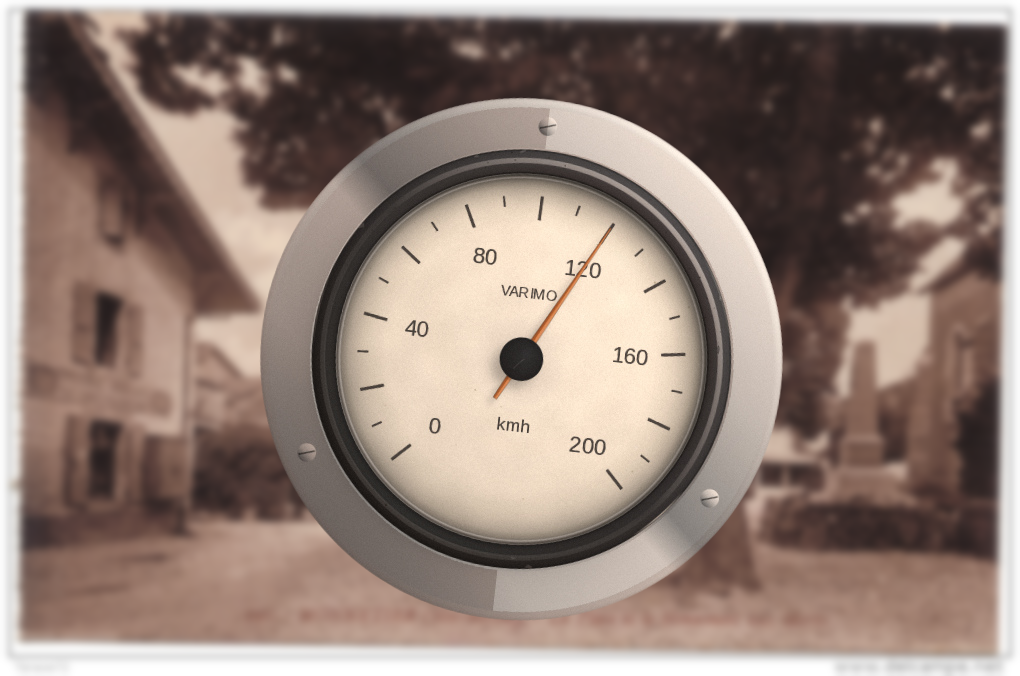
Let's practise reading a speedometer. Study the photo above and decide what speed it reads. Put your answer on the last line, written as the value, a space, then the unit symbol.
120 km/h
